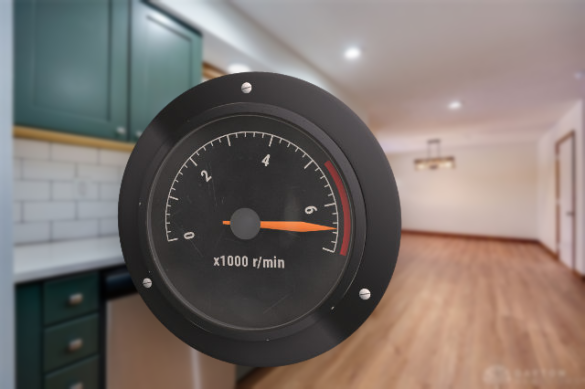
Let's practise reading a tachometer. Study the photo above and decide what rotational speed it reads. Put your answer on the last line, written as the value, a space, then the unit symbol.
6500 rpm
